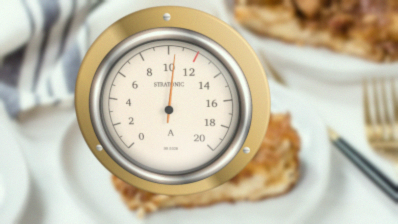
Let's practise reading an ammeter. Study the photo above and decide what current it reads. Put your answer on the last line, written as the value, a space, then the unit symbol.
10.5 A
